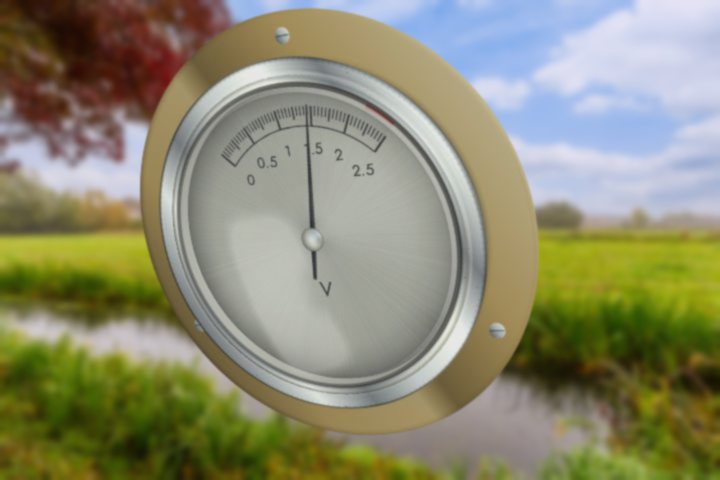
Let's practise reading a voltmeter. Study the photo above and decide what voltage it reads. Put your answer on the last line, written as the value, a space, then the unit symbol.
1.5 V
